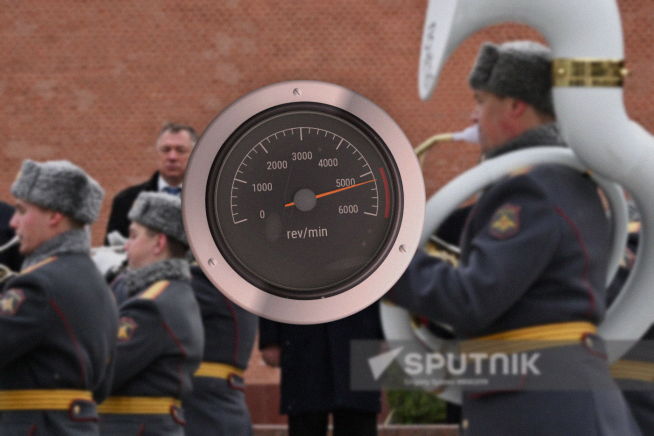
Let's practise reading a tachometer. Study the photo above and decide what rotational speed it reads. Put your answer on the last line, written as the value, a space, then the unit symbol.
5200 rpm
